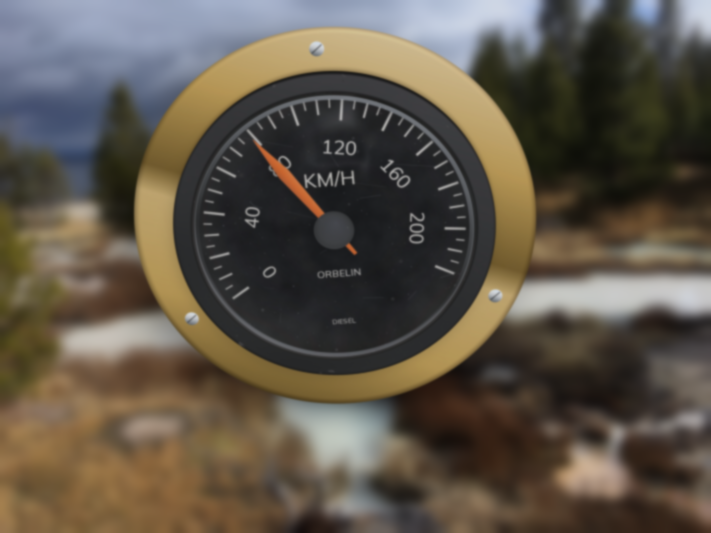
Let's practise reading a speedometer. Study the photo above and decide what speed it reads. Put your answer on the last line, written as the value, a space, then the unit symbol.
80 km/h
